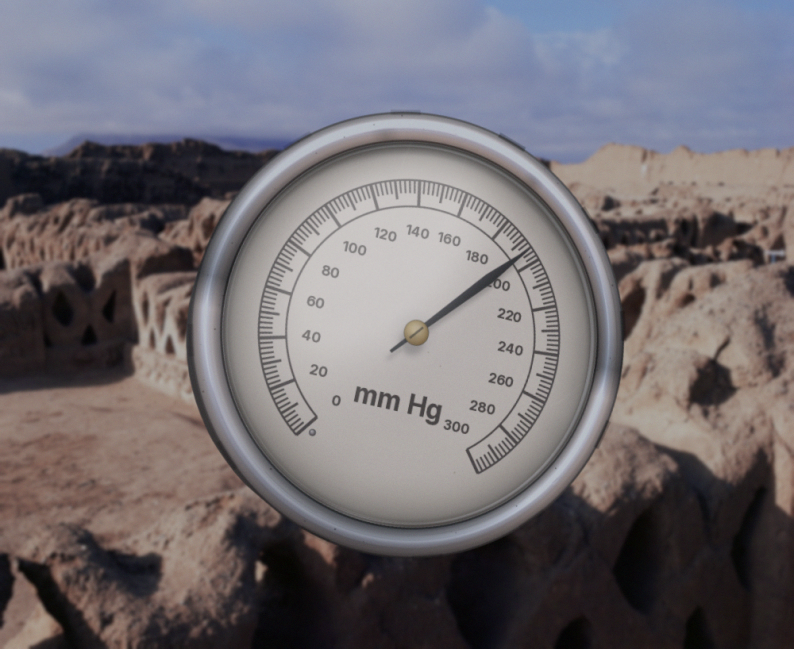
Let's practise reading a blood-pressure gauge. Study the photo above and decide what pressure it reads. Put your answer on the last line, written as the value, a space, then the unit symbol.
194 mmHg
